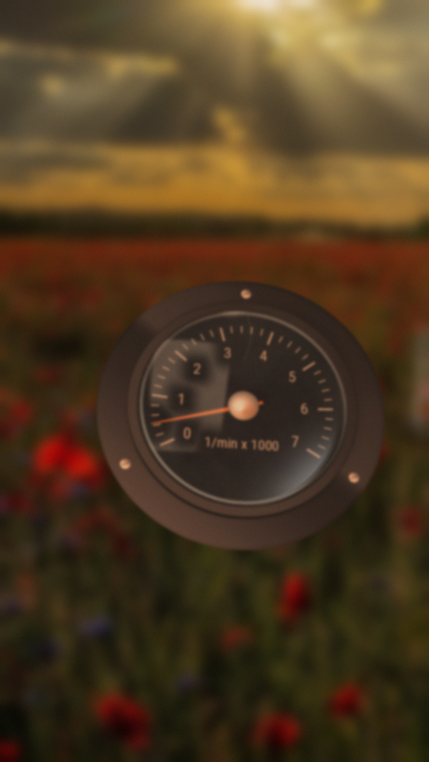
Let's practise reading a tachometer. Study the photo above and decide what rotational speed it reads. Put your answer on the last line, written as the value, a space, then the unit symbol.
400 rpm
